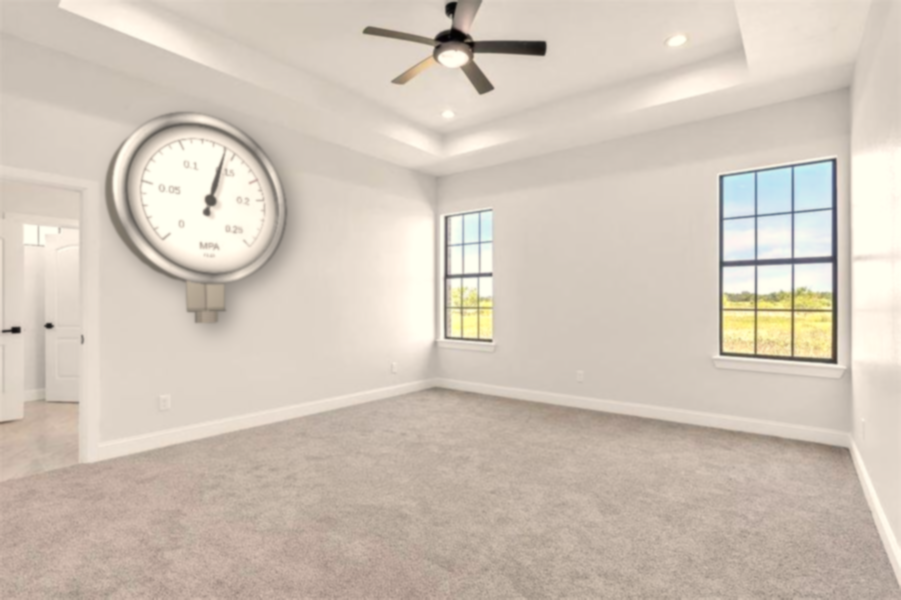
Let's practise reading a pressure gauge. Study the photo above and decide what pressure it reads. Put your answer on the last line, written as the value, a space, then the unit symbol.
0.14 MPa
